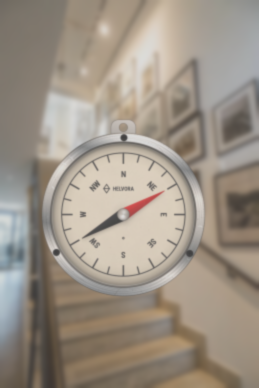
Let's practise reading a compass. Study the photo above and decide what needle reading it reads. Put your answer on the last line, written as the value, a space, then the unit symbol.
60 °
